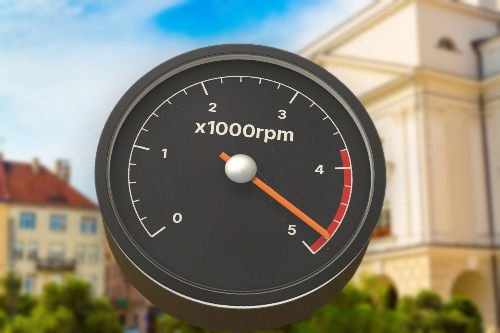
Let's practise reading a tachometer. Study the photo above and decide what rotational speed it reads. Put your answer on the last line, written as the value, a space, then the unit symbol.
4800 rpm
